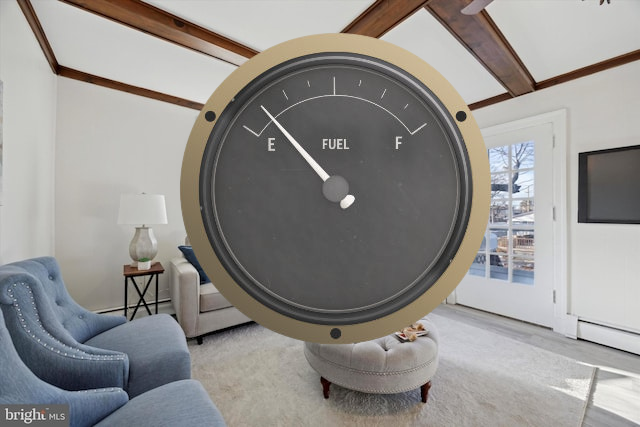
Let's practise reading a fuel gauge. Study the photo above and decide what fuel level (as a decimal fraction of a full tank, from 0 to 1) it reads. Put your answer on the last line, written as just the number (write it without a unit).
0.125
